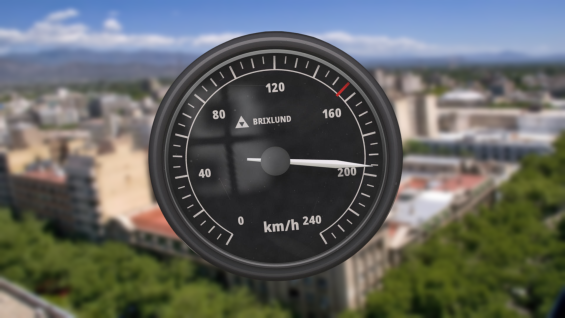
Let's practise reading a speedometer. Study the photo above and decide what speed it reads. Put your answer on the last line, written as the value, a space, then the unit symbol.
195 km/h
